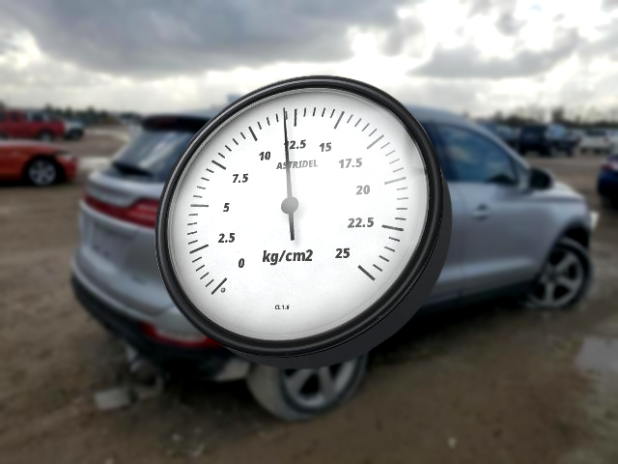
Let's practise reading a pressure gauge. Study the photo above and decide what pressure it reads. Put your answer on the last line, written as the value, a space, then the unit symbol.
12 kg/cm²
